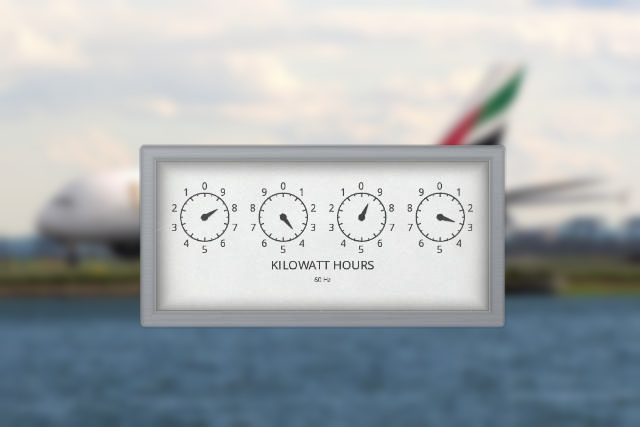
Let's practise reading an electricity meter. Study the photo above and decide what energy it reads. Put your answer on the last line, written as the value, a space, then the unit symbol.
8393 kWh
